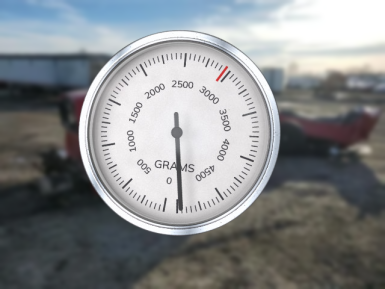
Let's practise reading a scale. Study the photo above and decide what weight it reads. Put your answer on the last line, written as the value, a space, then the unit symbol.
4950 g
